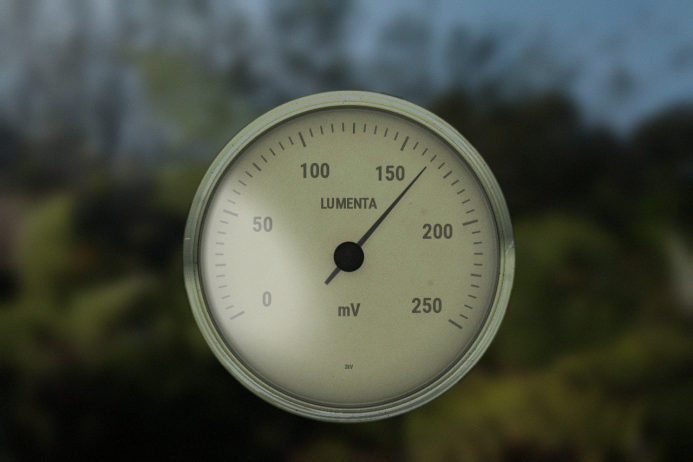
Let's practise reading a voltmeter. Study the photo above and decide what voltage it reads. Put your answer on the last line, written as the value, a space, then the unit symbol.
165 mV
